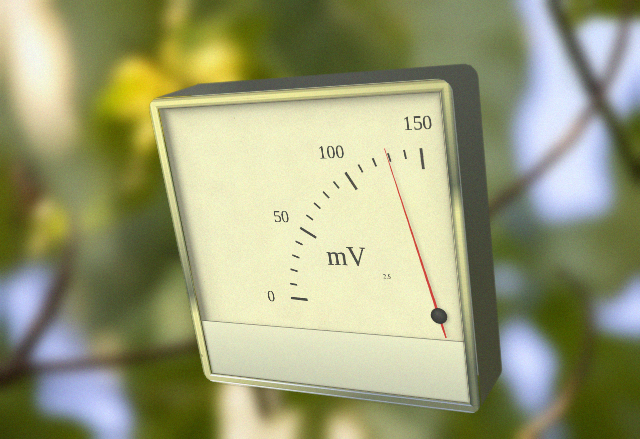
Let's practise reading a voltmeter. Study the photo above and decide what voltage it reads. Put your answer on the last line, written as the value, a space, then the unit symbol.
130 mV
